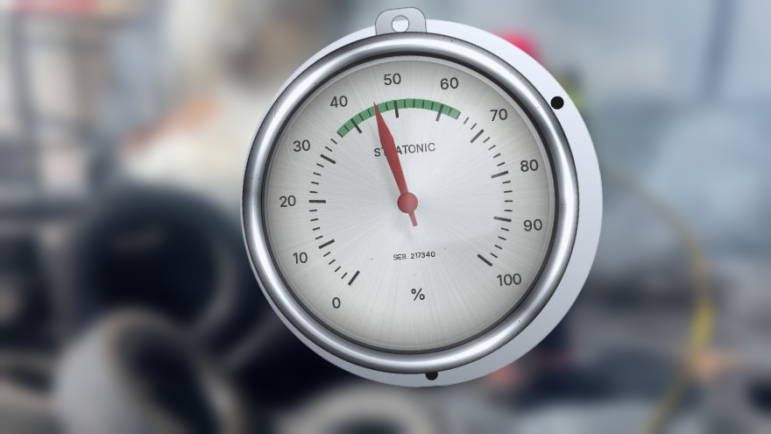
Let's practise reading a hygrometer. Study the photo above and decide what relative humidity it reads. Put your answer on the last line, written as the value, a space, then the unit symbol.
46 %
